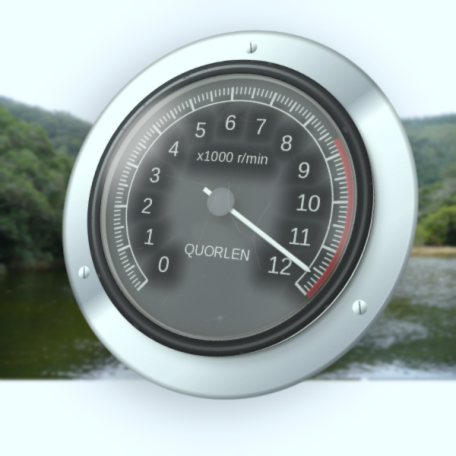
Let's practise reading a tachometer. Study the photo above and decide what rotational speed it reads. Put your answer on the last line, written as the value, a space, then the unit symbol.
11600 rpm
